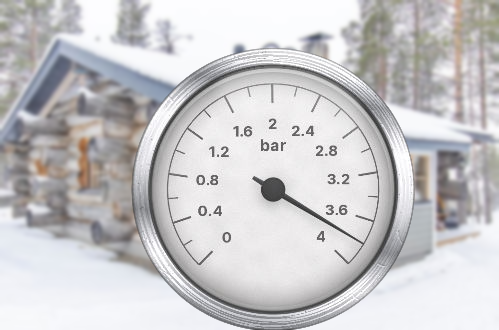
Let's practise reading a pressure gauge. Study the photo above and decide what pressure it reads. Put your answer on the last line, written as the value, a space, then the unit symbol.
3.8 bar
